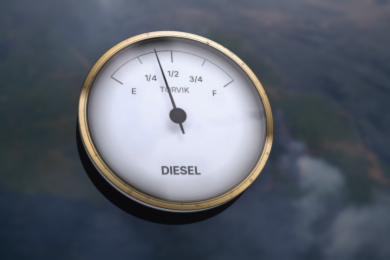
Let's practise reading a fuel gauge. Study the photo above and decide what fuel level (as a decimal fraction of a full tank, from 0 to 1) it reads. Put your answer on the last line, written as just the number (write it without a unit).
0.375
